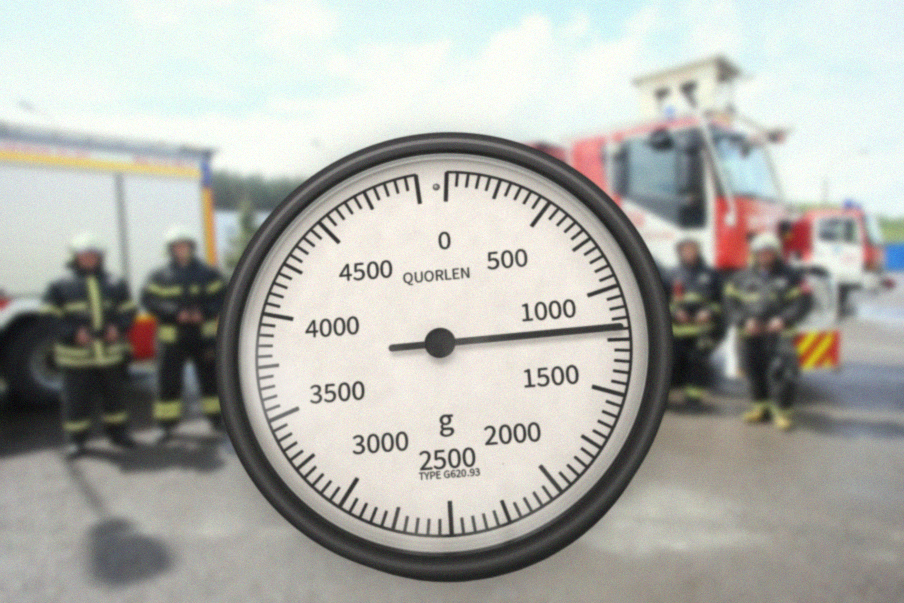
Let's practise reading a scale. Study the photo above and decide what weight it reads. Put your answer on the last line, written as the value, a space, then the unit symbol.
1200 g
